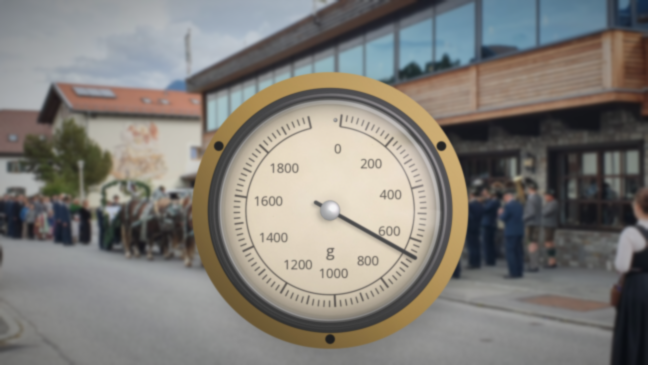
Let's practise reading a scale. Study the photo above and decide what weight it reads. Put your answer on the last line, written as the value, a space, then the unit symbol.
660 g
